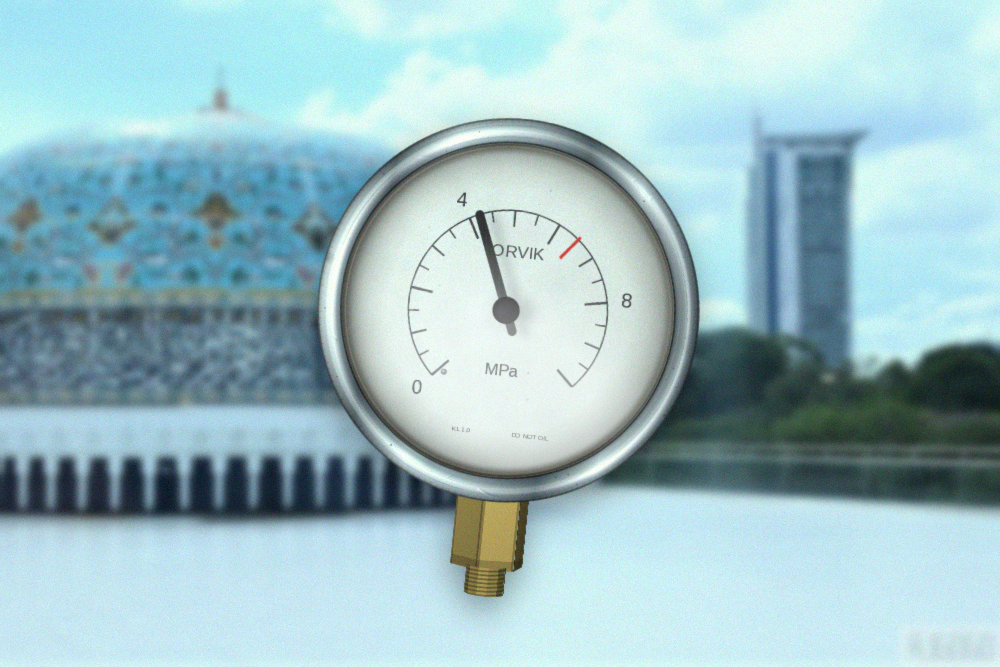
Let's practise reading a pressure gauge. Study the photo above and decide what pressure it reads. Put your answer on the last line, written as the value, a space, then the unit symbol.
4.25 MPa
